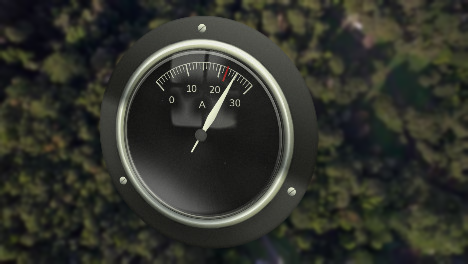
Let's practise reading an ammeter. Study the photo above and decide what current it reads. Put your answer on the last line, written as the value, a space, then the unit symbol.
25 A
